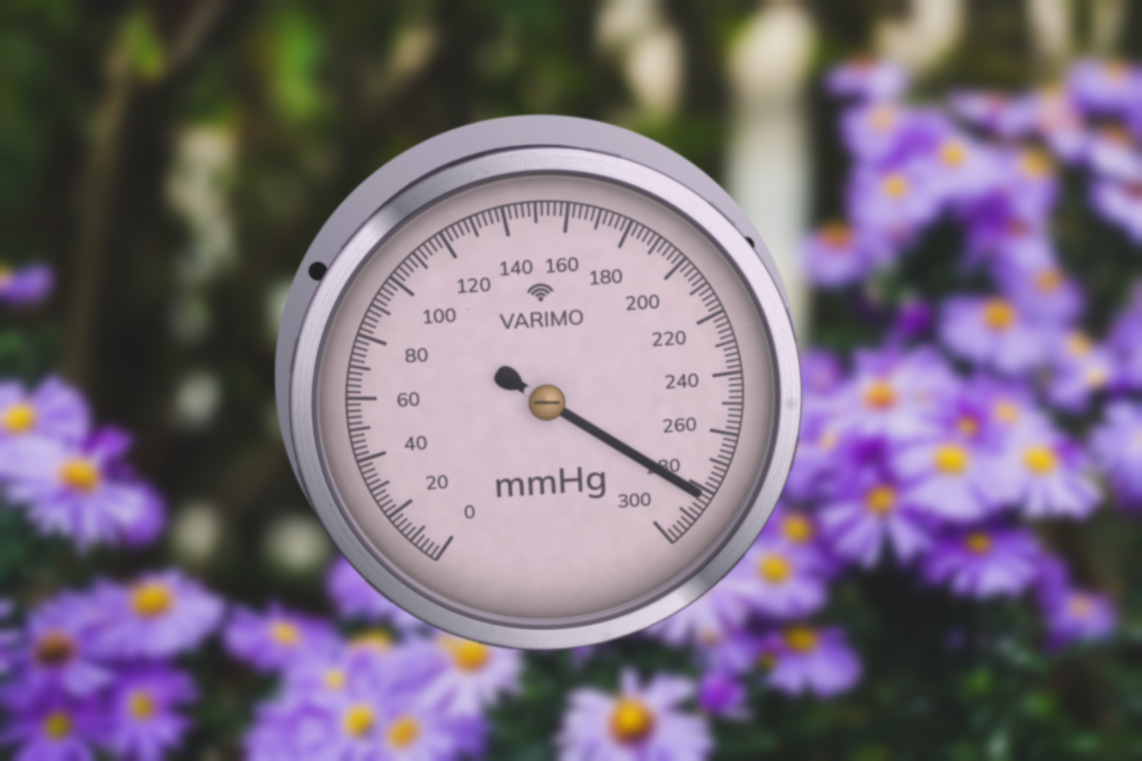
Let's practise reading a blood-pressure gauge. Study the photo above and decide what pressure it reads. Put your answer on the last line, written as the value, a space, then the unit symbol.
282 mmHg
